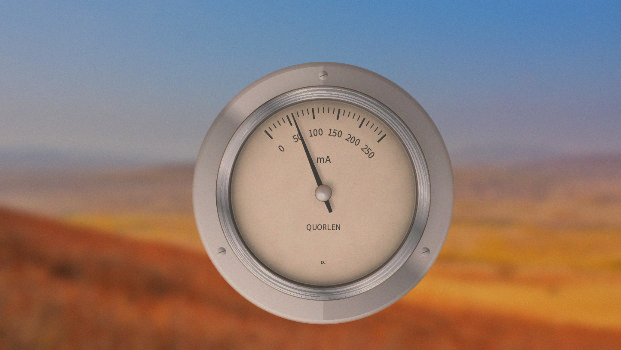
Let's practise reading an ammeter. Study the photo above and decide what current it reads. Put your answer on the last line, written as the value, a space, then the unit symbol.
60 mA
